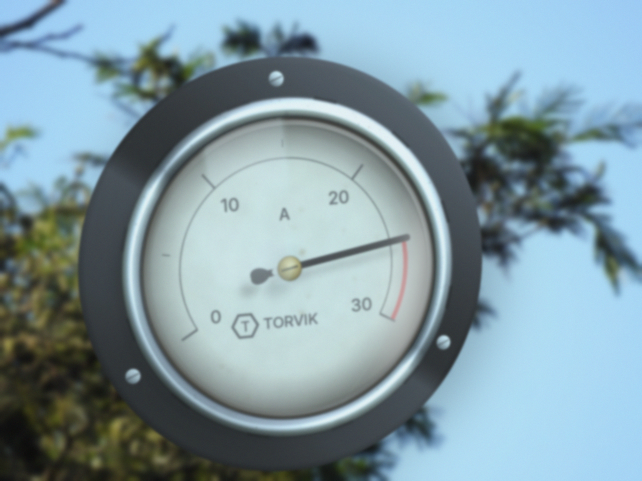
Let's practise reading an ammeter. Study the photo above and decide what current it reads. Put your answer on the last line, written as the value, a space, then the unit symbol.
25 A
